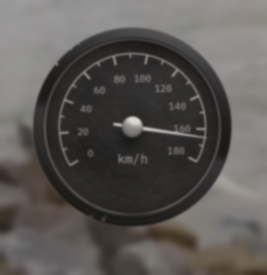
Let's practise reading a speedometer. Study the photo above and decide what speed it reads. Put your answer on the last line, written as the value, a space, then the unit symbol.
165 km/h
